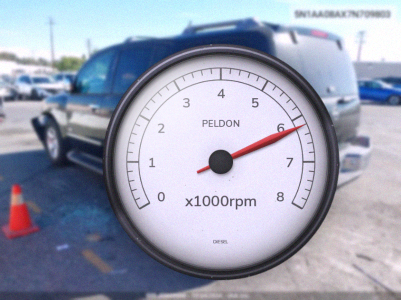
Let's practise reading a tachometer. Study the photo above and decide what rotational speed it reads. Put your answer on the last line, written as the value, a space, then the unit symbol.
6200 rpm
